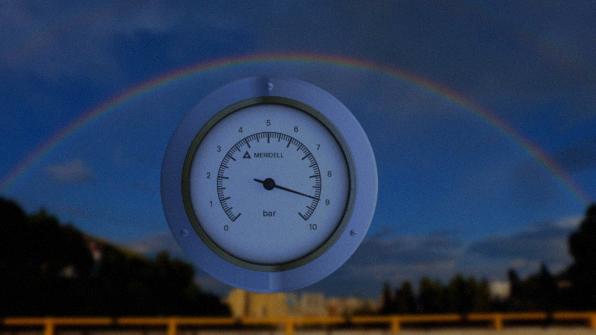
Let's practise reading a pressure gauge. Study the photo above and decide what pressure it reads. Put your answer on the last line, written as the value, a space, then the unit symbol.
9 bar
